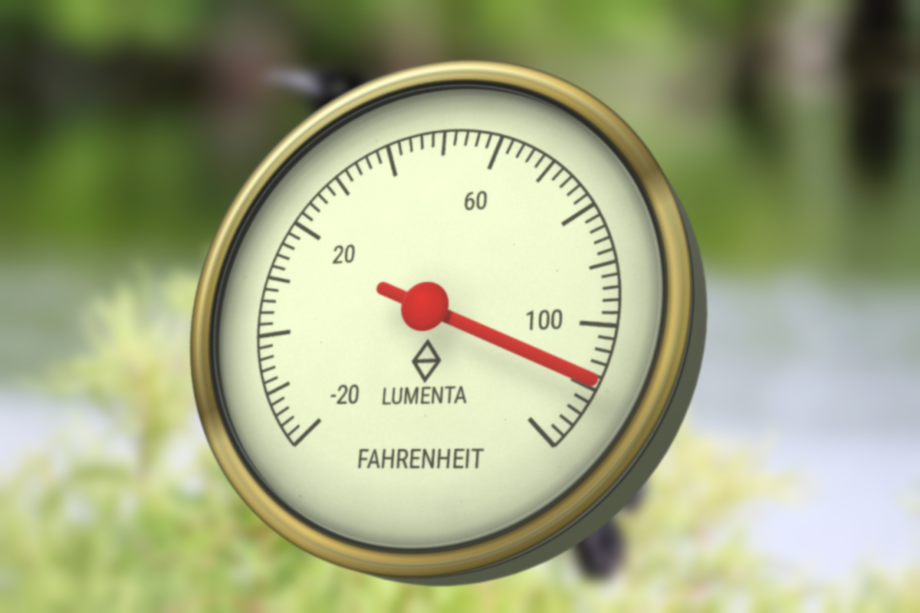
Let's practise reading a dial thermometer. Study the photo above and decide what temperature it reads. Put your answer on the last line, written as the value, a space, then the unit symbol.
109 °F
